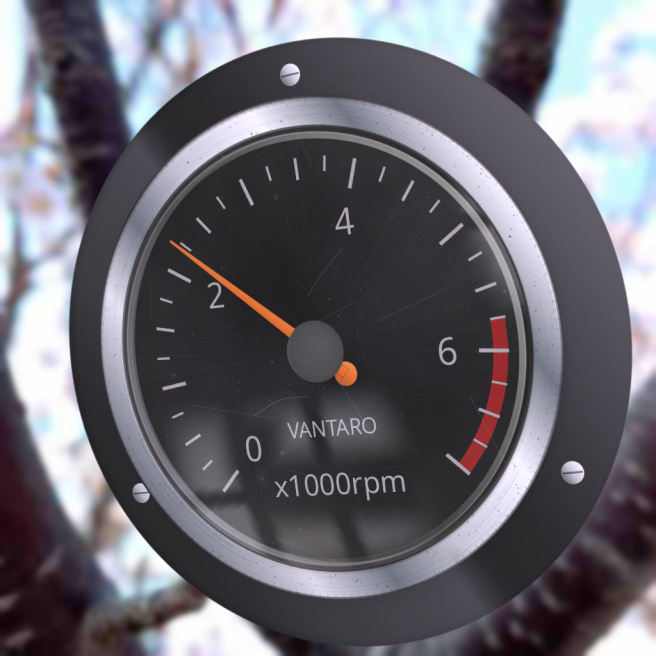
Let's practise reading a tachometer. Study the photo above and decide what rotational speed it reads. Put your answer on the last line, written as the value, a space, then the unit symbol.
2250 rpm
